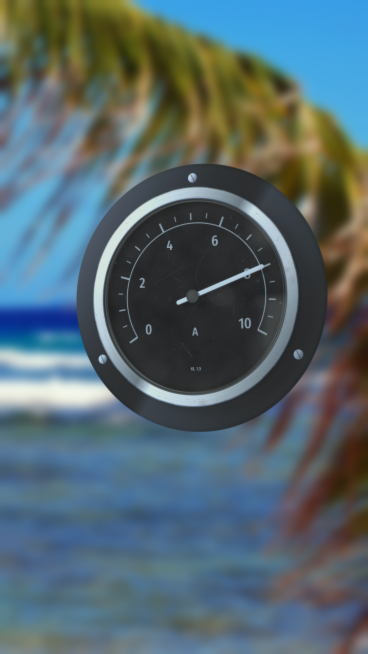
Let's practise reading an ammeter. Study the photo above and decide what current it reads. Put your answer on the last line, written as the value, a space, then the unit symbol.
8 A
